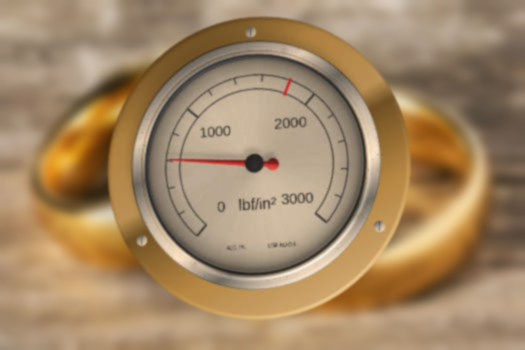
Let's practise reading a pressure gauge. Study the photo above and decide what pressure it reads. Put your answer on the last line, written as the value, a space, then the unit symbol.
600 psi
